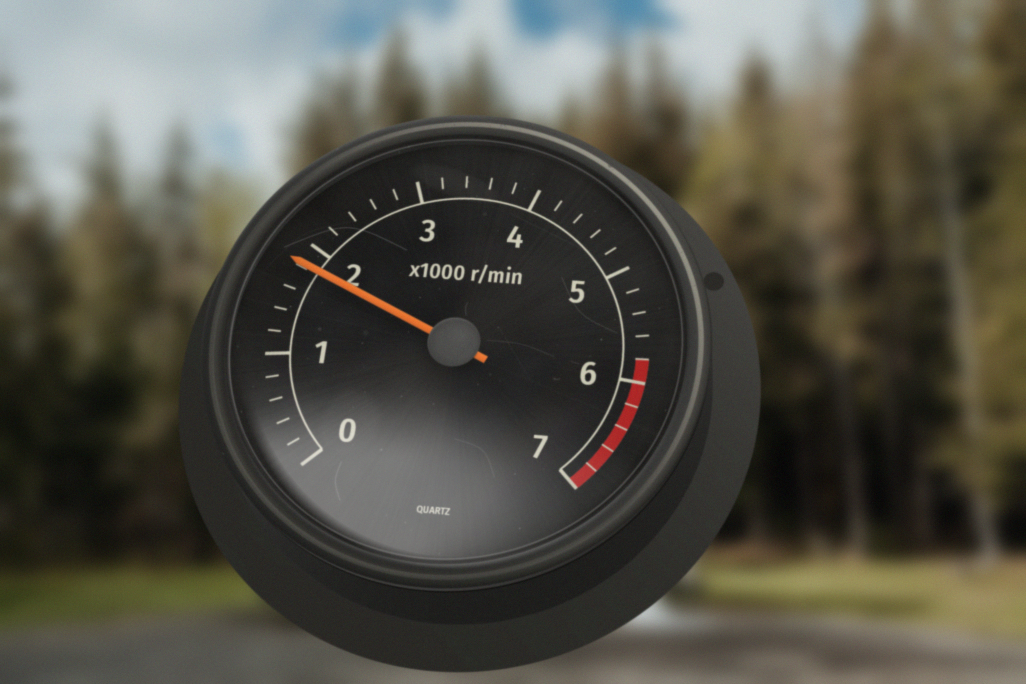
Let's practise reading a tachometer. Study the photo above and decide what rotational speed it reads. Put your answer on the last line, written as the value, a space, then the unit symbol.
1800 rpm
